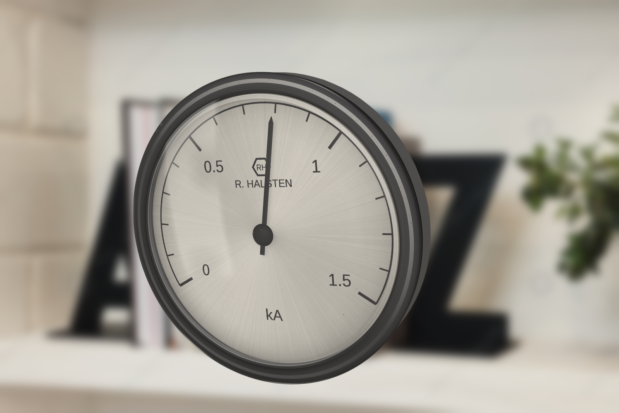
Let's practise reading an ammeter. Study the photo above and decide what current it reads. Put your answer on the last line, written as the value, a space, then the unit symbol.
0.8 kA
